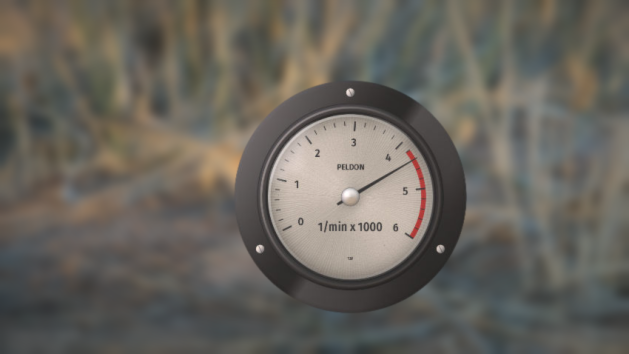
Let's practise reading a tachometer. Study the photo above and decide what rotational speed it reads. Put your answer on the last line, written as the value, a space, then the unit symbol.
4400 rpm
